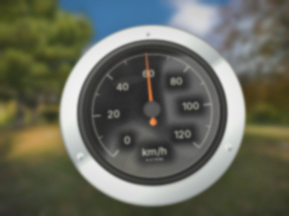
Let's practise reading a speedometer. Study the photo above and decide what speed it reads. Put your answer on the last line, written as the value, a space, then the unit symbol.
60 km/h
